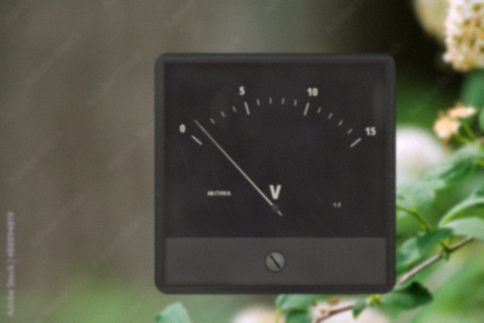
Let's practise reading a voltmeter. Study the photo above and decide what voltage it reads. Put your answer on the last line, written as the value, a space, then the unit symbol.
1 V
